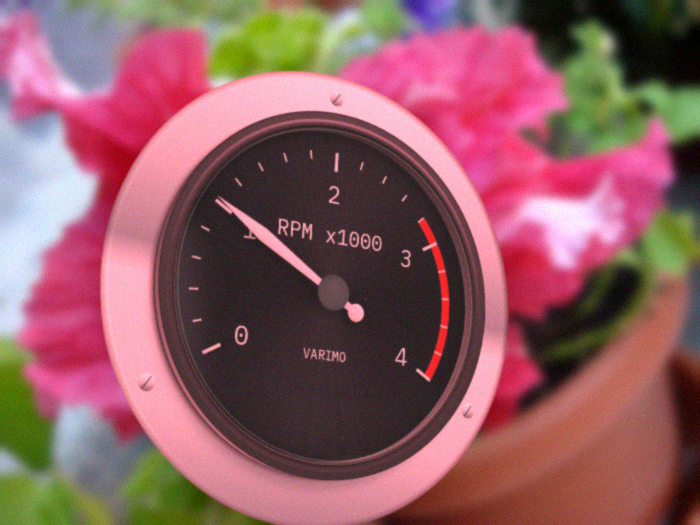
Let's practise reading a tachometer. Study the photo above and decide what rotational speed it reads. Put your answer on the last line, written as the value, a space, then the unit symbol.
1000 rpm
